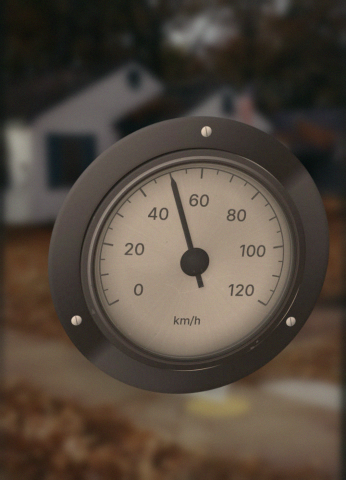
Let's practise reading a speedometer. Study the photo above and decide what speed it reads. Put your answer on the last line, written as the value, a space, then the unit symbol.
50 km/h
